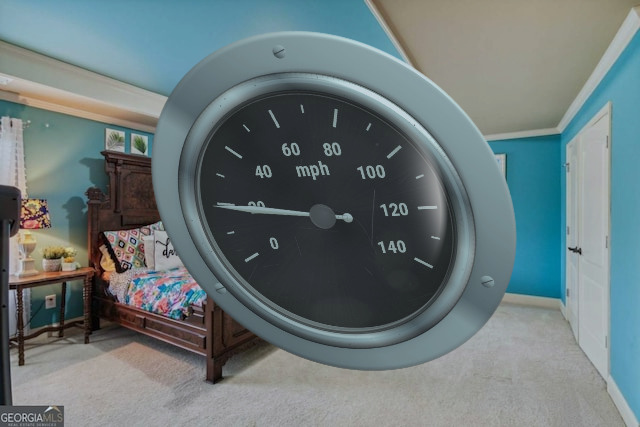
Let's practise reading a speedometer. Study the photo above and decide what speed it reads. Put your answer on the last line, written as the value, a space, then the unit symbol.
20 mph
